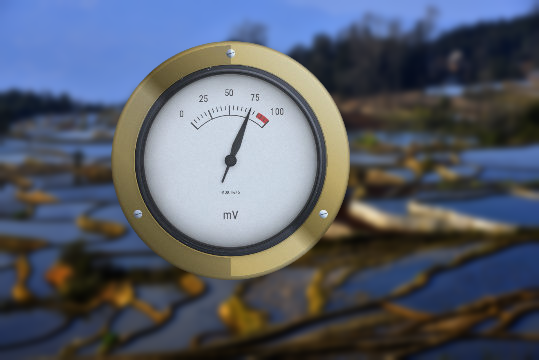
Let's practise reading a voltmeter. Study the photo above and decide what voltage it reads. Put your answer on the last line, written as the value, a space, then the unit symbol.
75 mV
